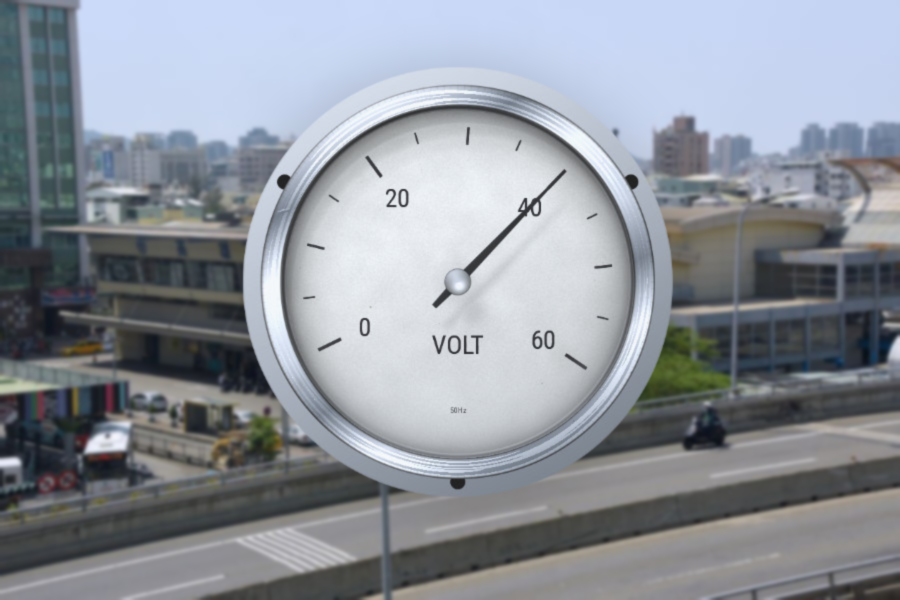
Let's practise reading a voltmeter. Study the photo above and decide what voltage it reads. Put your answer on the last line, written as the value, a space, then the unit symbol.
40 V
